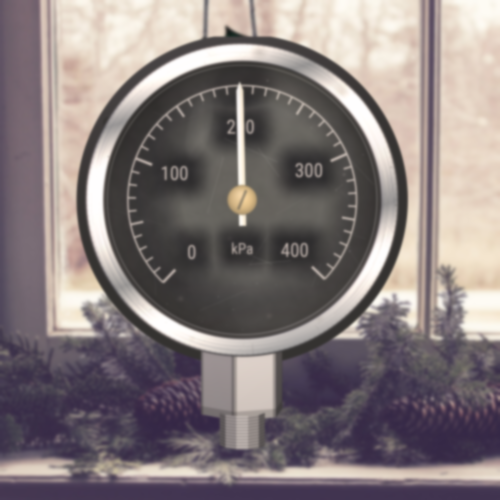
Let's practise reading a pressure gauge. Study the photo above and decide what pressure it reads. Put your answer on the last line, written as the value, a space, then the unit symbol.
200 kPa
